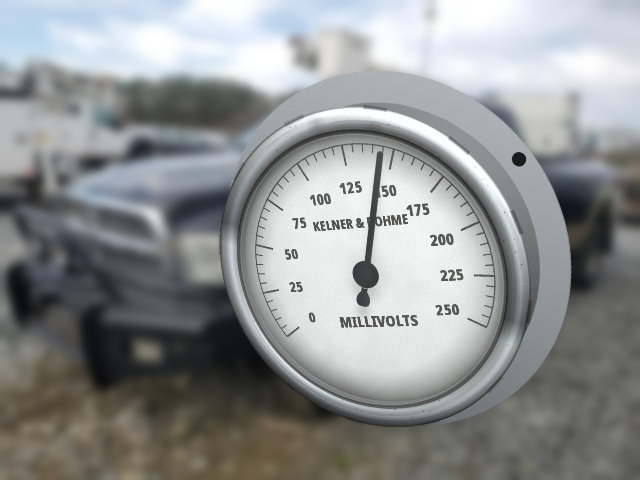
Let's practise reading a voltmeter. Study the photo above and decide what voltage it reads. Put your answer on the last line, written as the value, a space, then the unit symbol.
145 mV
